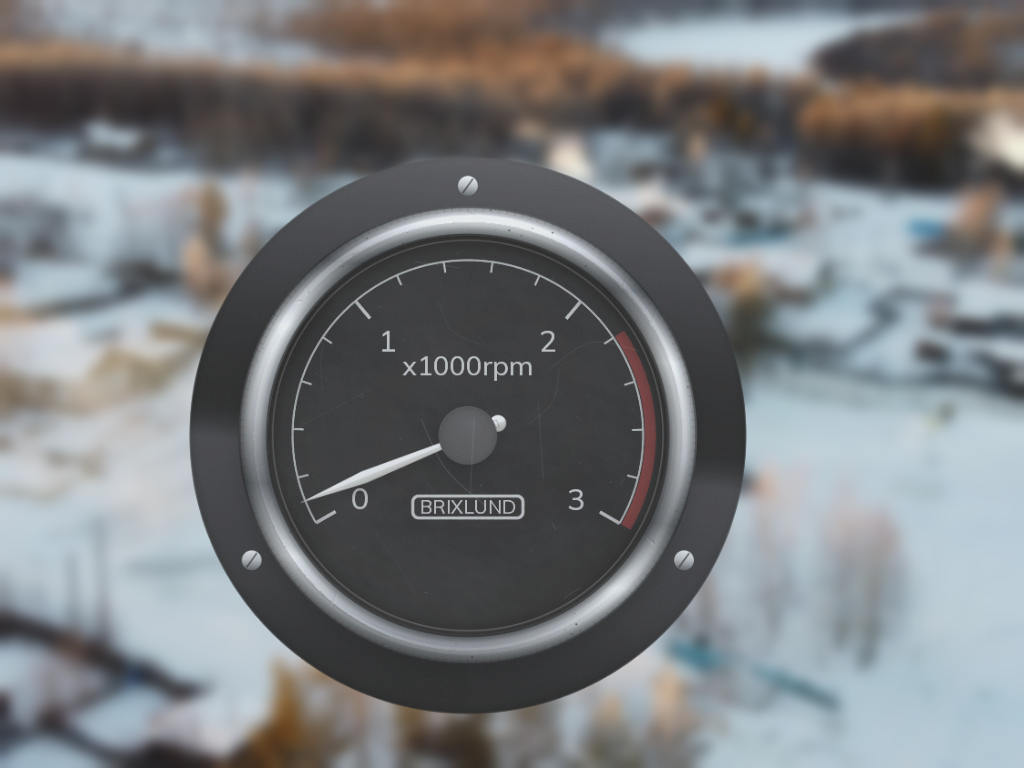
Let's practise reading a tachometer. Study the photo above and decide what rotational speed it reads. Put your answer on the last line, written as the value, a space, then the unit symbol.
100 rpm
